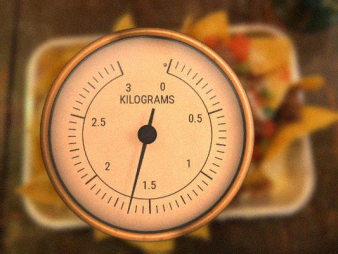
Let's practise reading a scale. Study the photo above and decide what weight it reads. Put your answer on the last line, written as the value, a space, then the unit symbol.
1.65 kg
